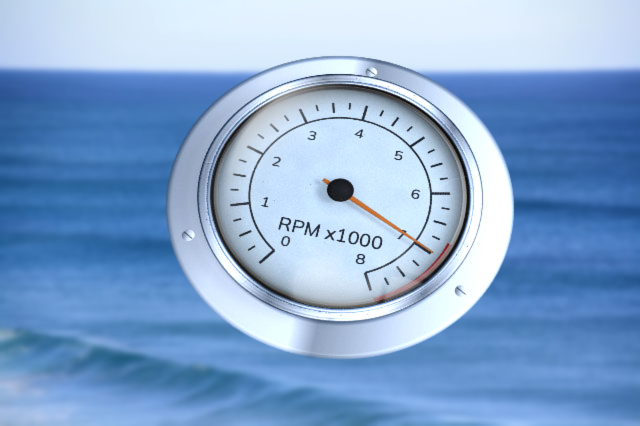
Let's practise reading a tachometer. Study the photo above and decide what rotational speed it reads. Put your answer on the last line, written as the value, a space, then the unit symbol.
7000 rpm
